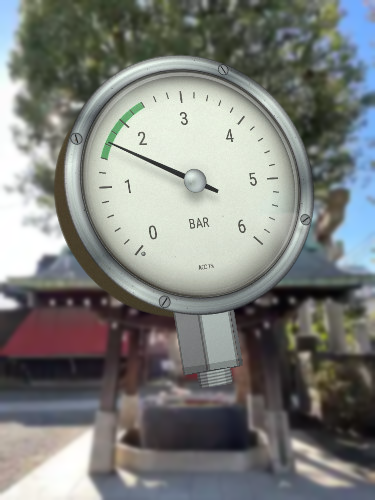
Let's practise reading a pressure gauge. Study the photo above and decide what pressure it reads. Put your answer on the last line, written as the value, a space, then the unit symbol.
1.6 bar
